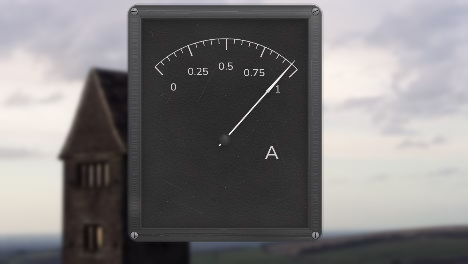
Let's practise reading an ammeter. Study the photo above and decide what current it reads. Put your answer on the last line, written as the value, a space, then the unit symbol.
0.95 A
